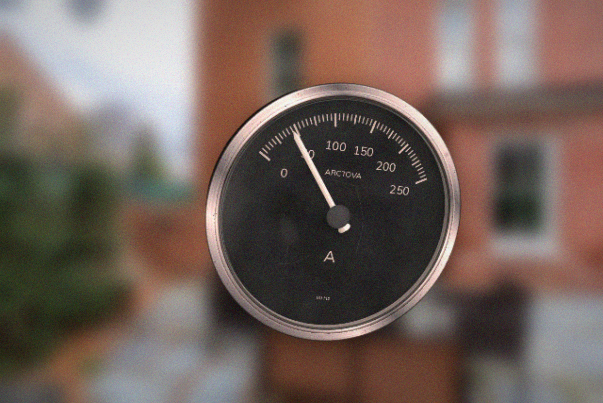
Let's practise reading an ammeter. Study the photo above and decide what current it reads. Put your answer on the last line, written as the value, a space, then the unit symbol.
45 A
